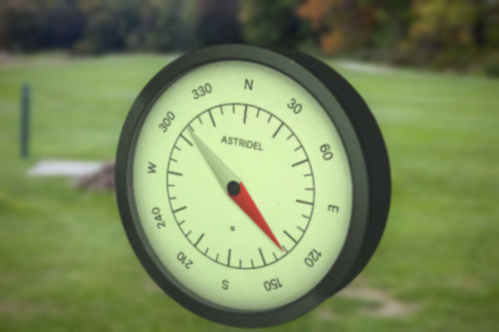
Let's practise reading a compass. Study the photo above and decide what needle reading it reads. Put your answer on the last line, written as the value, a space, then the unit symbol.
130 °
